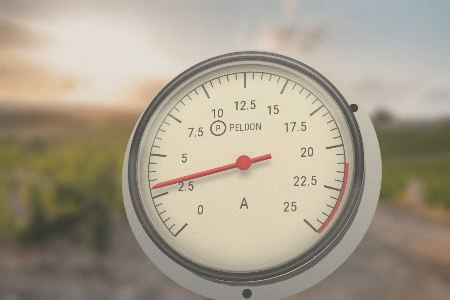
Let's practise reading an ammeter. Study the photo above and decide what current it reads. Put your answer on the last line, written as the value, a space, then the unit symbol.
3 A
